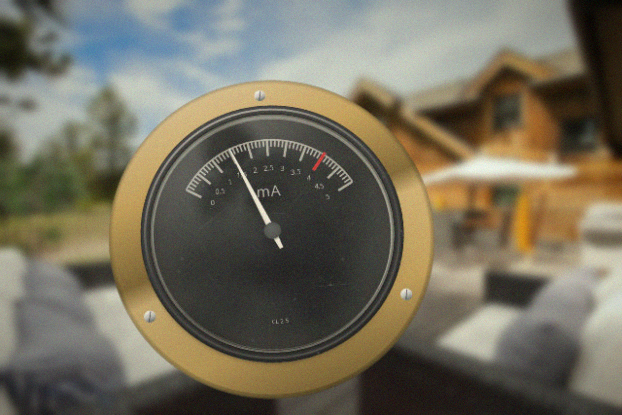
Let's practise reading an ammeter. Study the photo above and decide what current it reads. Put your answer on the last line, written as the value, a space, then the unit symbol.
1.5 mA
